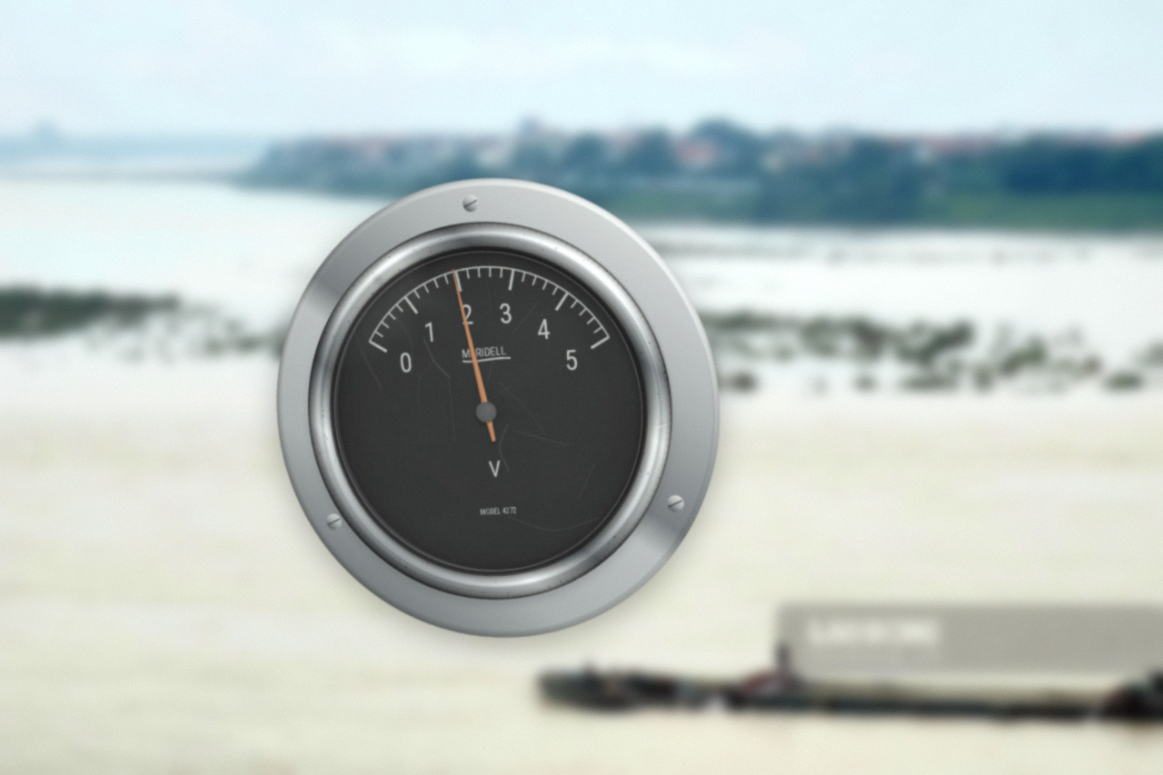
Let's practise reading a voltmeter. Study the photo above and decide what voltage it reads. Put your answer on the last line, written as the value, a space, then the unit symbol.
2 V
